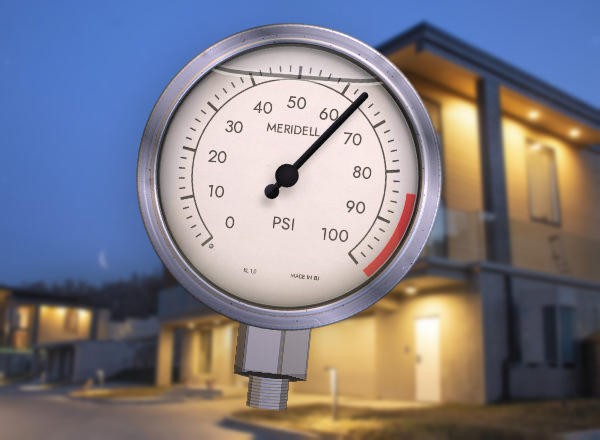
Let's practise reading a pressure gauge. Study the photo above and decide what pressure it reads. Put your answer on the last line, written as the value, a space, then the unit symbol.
64 psi
